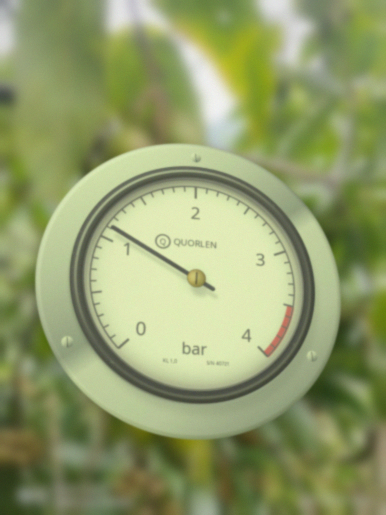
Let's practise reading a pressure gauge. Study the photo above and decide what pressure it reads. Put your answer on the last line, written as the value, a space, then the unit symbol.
1.1 bar
